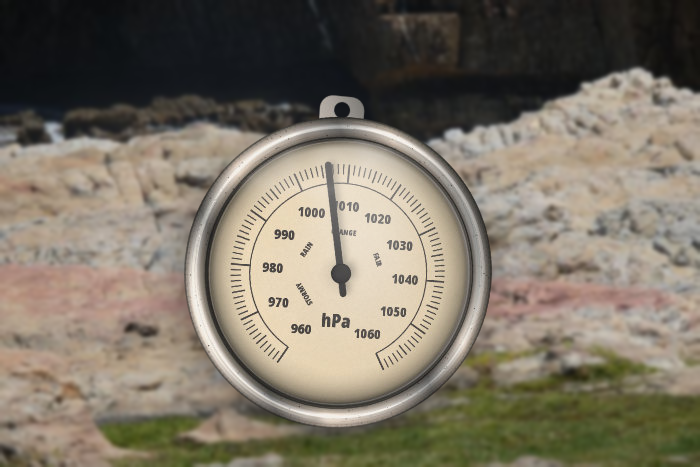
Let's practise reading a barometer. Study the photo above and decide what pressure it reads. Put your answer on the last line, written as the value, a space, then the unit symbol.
1006 hPa
